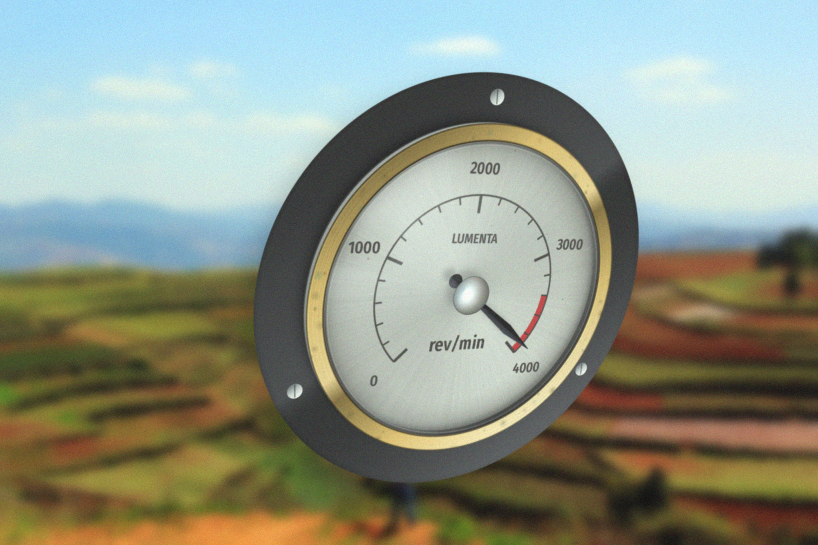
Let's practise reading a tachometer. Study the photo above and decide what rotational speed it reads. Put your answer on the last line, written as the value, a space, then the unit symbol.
3900 rpm
